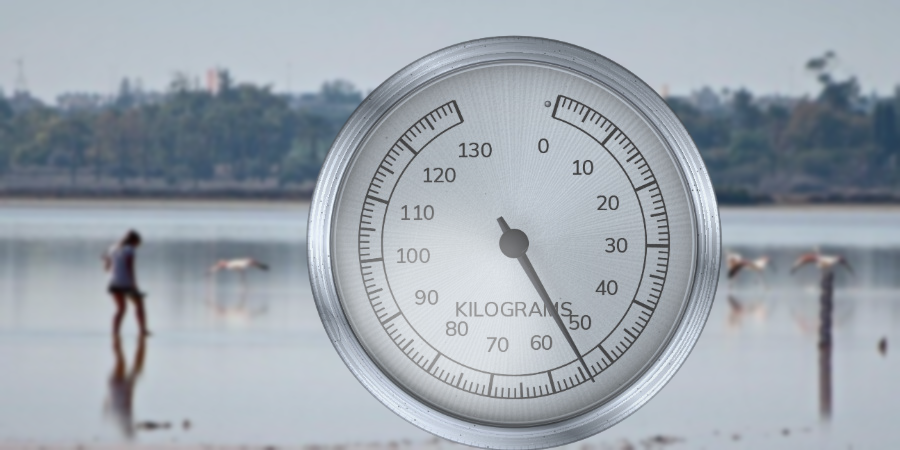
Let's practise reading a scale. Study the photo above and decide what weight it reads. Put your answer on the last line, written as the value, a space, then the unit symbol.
54 kg
